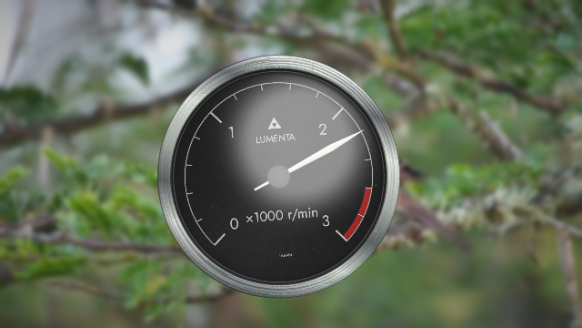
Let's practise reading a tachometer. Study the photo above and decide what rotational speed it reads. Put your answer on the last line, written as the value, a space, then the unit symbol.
2200 rpm
